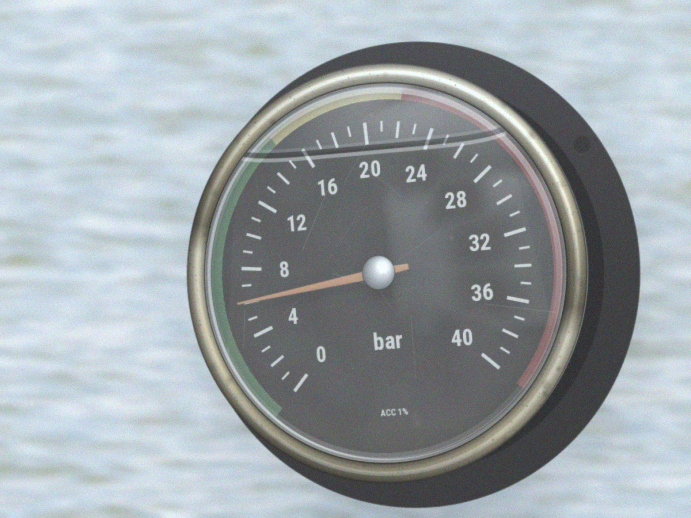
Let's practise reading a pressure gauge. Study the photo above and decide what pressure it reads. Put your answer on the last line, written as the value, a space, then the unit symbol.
6 bar
